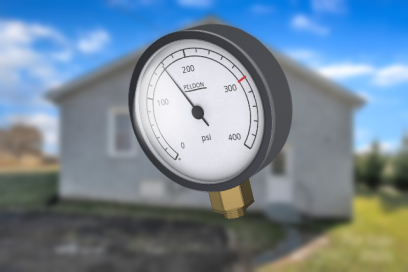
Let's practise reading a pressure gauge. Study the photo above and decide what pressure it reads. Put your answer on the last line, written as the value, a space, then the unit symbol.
160 psi
